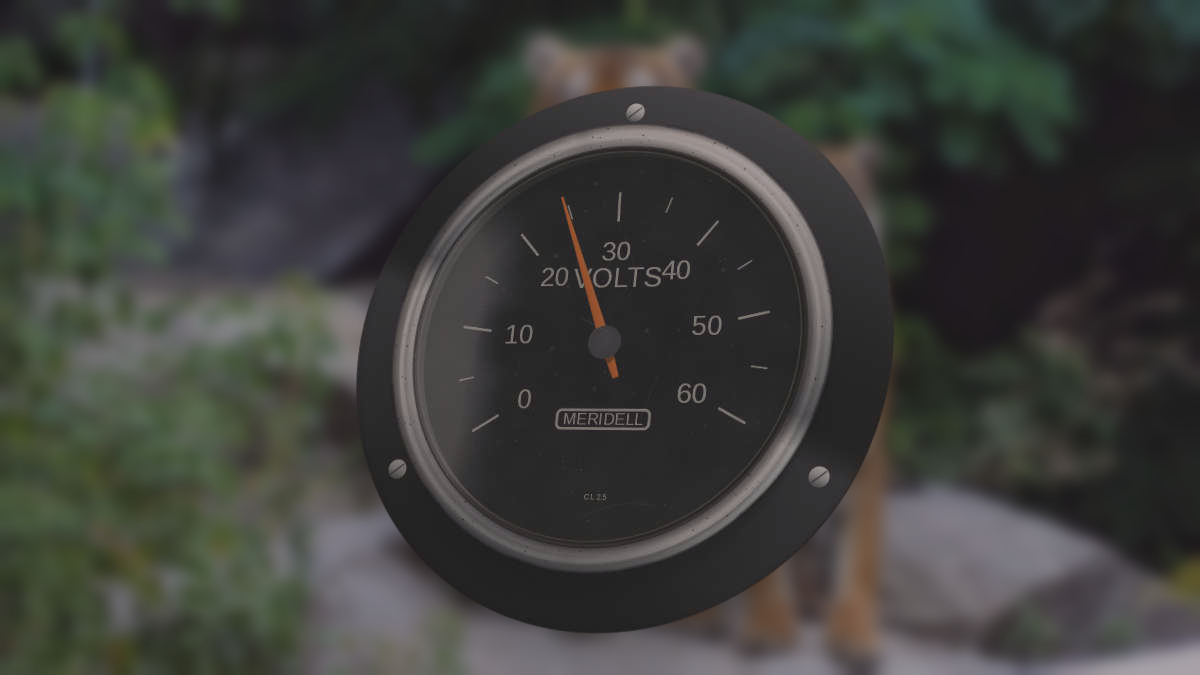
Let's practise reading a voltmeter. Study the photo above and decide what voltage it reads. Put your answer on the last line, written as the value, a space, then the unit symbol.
25 V
